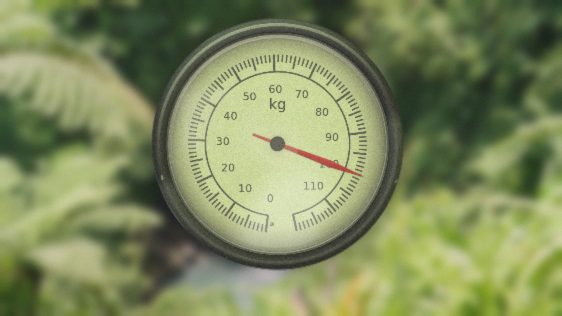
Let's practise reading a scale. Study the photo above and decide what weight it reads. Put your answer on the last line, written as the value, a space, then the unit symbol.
100 kg
